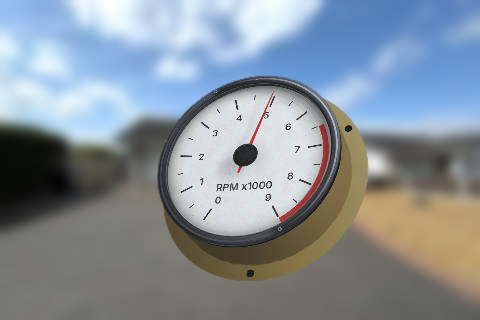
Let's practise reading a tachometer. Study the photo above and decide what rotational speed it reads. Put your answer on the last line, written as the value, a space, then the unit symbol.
5000 rpm
